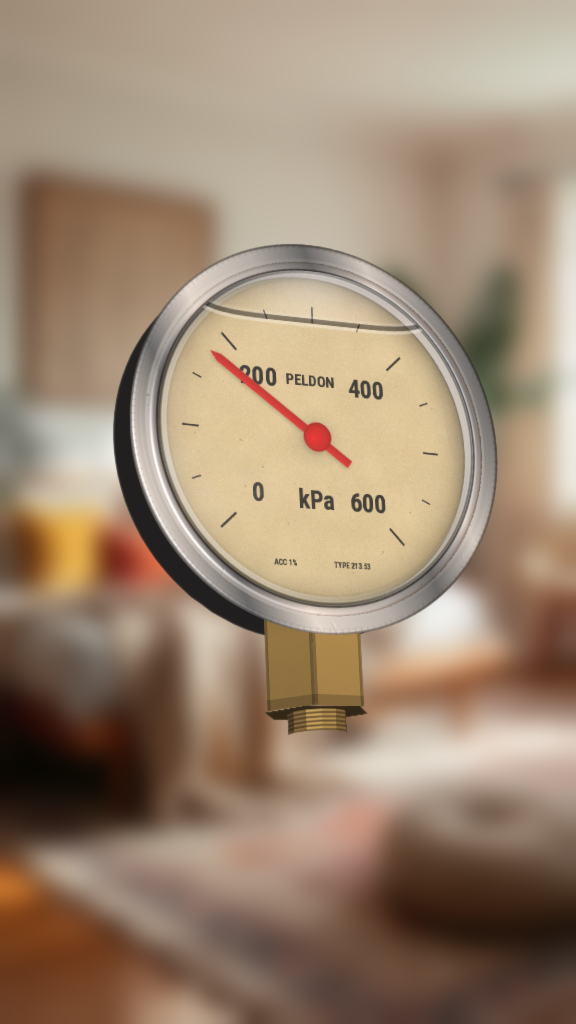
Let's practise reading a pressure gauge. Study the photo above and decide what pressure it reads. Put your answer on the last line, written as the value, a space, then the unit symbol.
175 kPa
